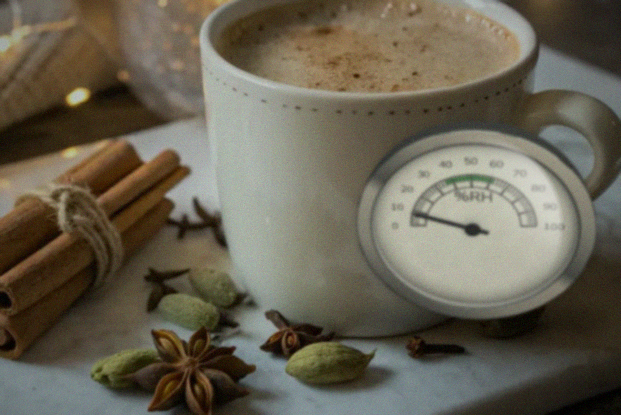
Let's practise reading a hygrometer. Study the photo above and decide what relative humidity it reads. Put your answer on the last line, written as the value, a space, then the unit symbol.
10 %
